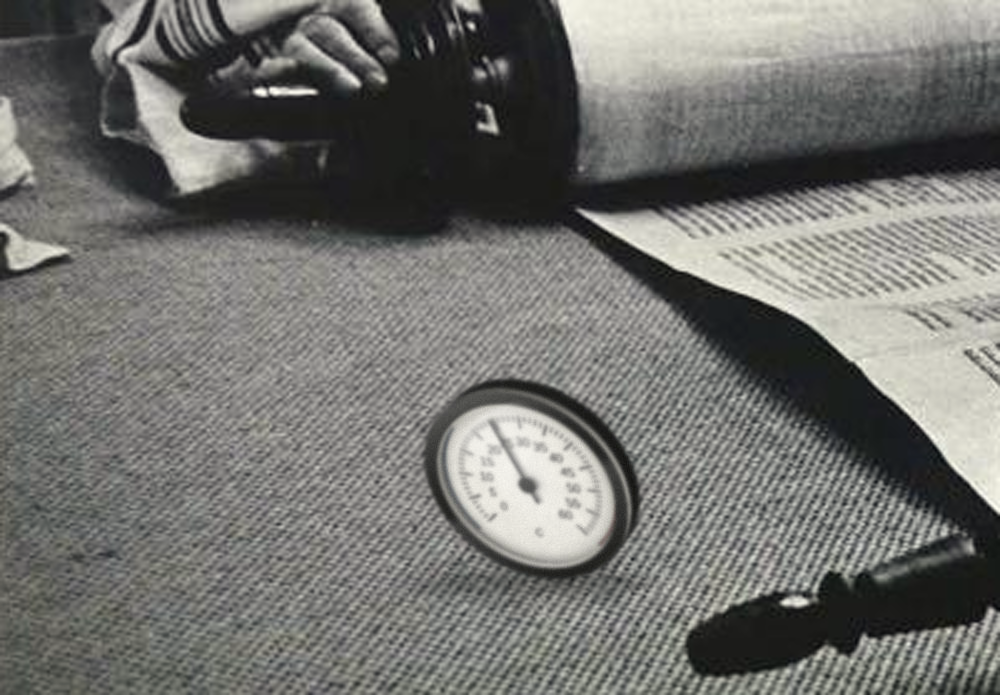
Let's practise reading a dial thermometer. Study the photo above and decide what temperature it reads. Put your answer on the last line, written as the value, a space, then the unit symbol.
25 °C
